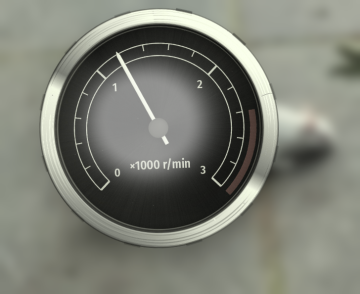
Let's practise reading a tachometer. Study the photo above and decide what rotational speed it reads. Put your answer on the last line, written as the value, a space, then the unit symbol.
1200 rpm
